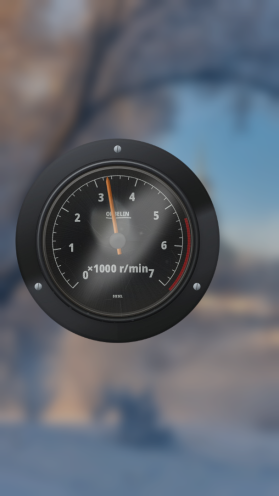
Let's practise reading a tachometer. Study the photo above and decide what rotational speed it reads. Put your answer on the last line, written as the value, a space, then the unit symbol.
3300 rpm
